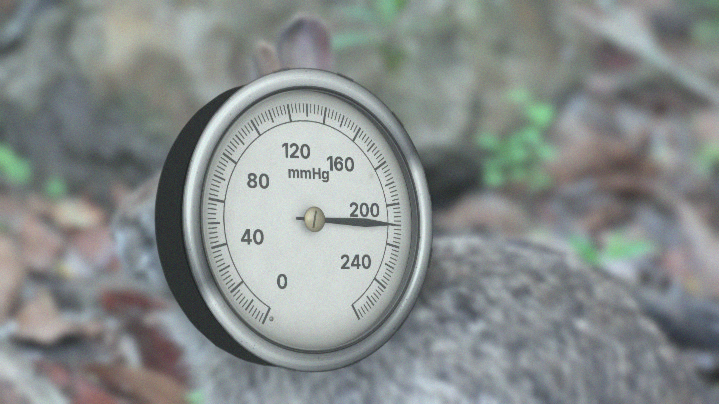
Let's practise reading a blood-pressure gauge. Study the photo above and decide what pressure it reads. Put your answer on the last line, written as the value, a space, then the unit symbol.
210 mmHg
